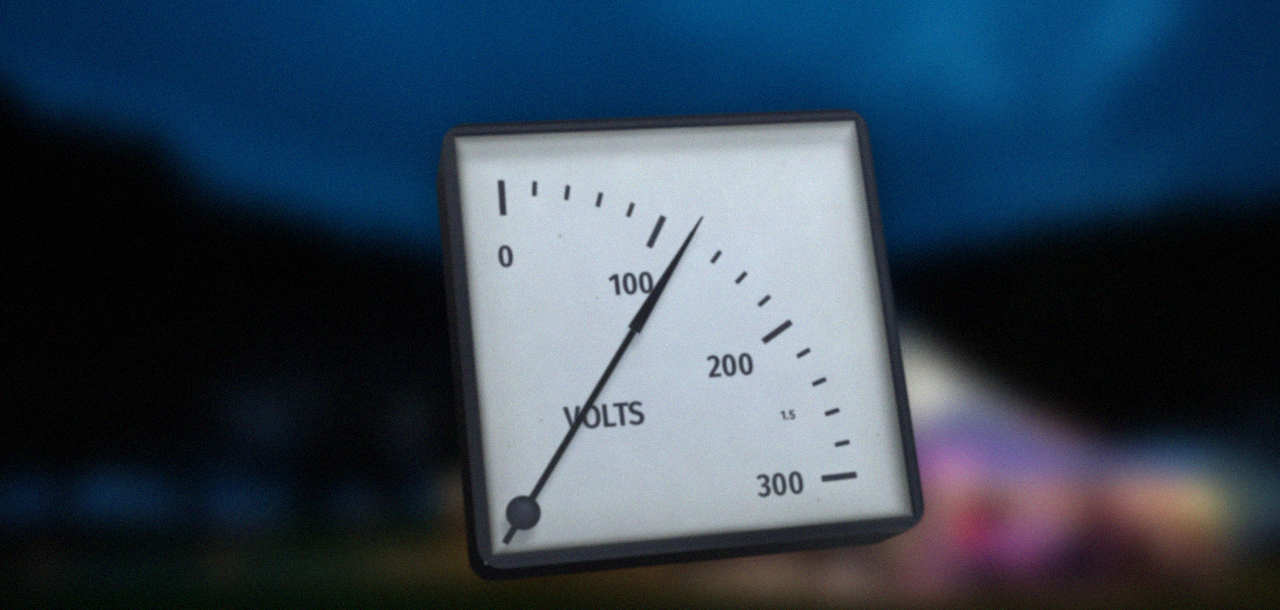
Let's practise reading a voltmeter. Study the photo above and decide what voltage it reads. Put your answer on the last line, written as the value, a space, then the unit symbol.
120 V
